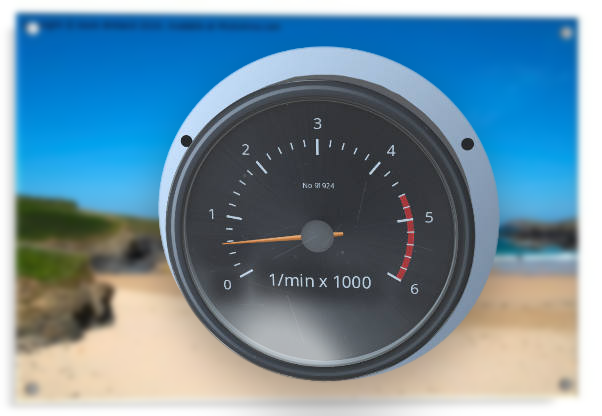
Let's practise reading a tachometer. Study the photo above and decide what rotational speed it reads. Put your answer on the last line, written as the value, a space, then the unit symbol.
600 rpm
